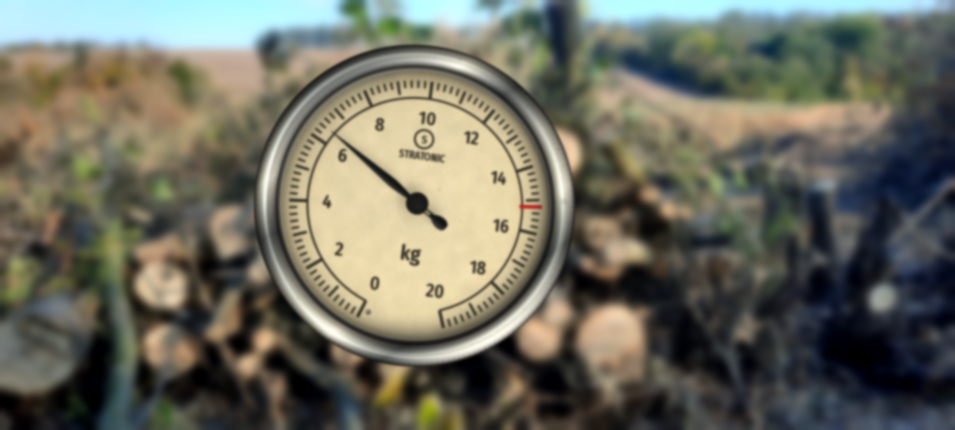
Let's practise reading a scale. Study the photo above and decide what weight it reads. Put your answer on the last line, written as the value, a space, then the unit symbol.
6.4 kg
